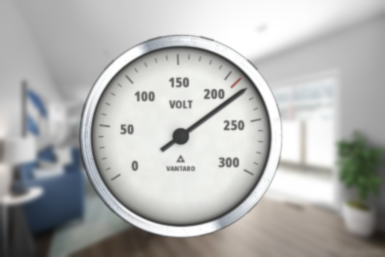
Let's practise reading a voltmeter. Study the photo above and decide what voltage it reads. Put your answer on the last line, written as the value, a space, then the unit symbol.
220 V
